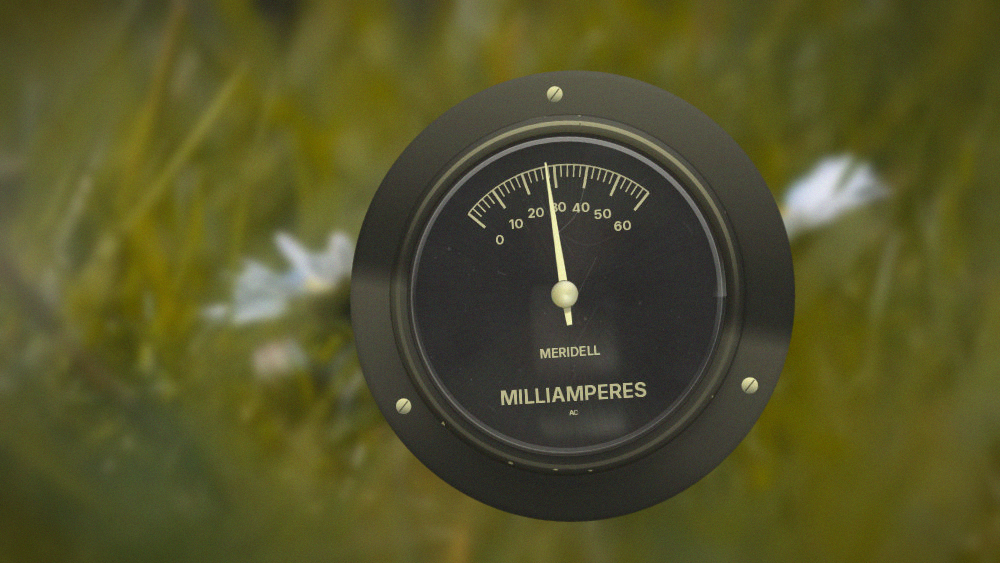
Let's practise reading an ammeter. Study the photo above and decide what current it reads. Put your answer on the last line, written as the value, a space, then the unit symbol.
28 mA
